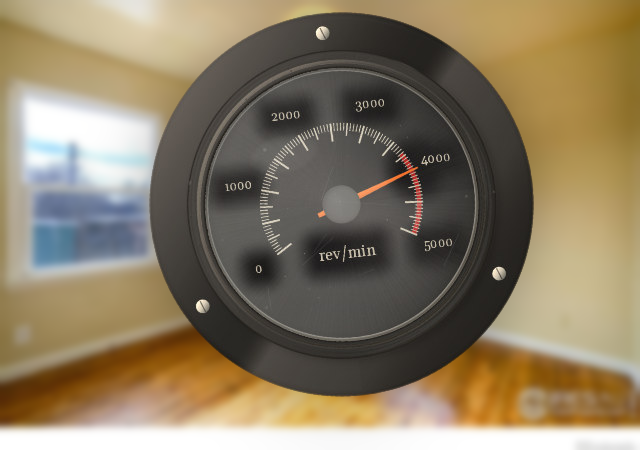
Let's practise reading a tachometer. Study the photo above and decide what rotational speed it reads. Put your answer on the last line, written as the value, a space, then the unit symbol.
4000 rpm
